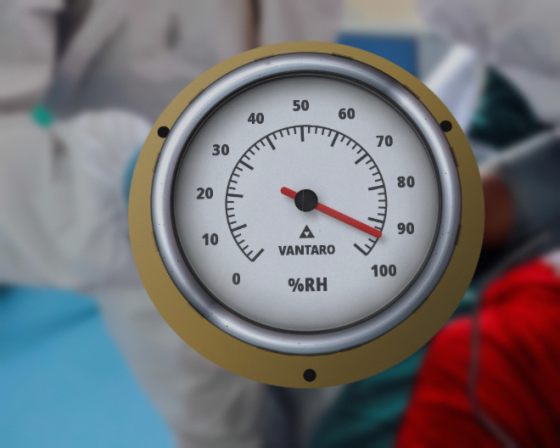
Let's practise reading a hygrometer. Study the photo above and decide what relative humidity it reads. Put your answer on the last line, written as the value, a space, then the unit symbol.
94 %
